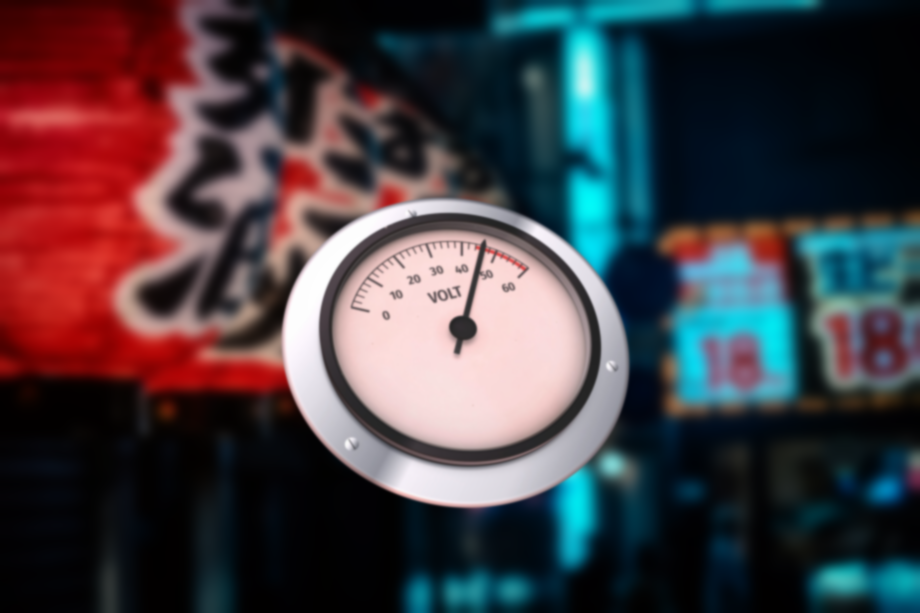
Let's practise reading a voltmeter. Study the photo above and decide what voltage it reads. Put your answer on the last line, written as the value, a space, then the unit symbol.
46 V
